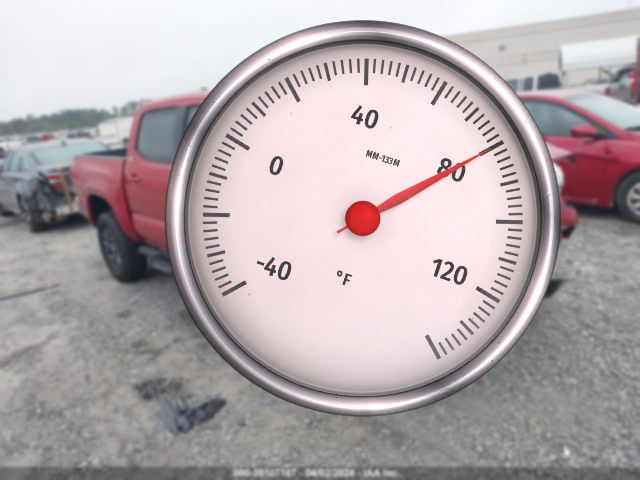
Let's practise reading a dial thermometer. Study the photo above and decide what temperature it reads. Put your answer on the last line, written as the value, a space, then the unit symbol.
80 °F
